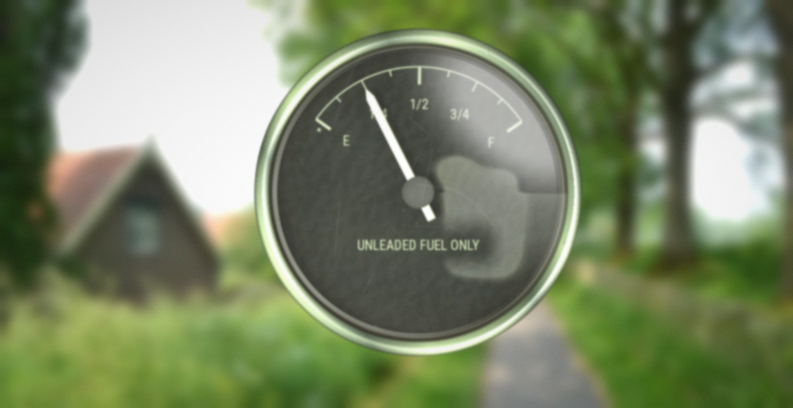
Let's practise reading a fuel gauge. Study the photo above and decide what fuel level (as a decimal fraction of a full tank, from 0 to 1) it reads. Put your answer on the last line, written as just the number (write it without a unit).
0.25
